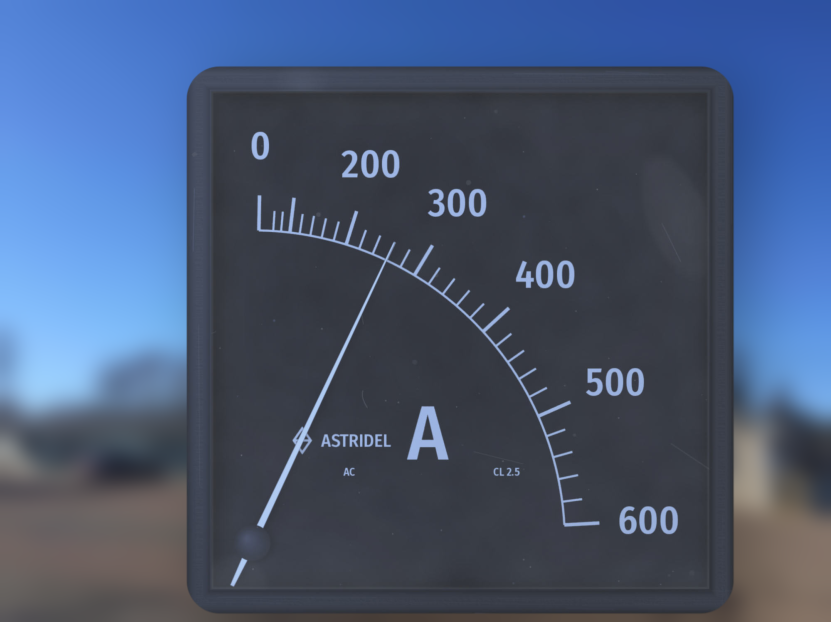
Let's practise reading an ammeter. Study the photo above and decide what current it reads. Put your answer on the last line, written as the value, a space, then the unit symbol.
260 A
